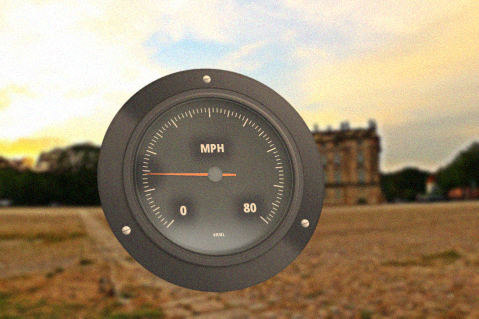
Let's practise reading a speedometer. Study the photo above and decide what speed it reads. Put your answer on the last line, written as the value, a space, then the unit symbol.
14 mph
